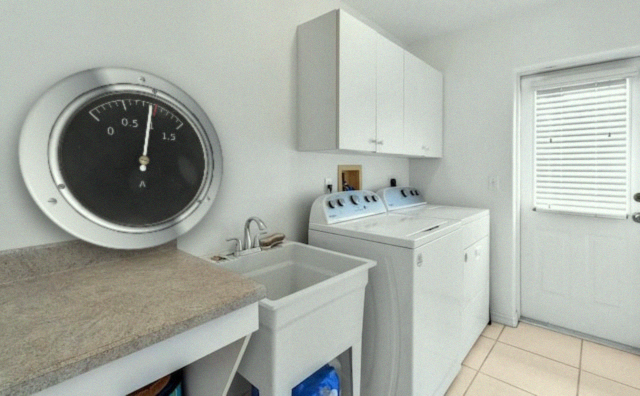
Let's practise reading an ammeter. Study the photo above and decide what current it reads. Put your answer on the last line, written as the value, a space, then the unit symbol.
0.9 A
